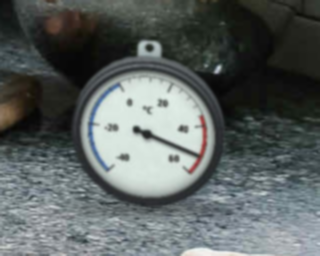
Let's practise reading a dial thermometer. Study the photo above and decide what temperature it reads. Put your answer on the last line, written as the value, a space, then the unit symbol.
52 °C
